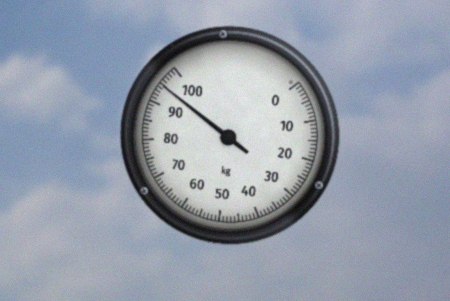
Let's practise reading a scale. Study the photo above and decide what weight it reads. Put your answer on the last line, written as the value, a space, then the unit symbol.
95 kg
